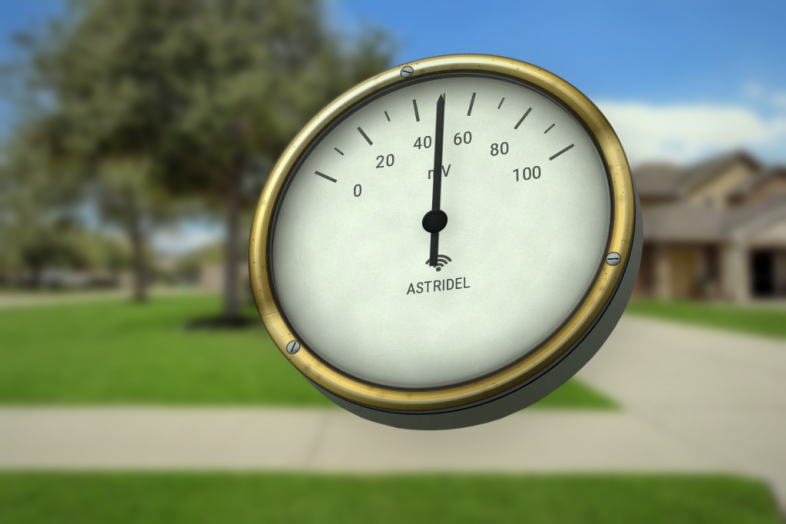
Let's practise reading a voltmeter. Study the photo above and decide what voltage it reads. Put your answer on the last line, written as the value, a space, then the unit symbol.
50 mV
